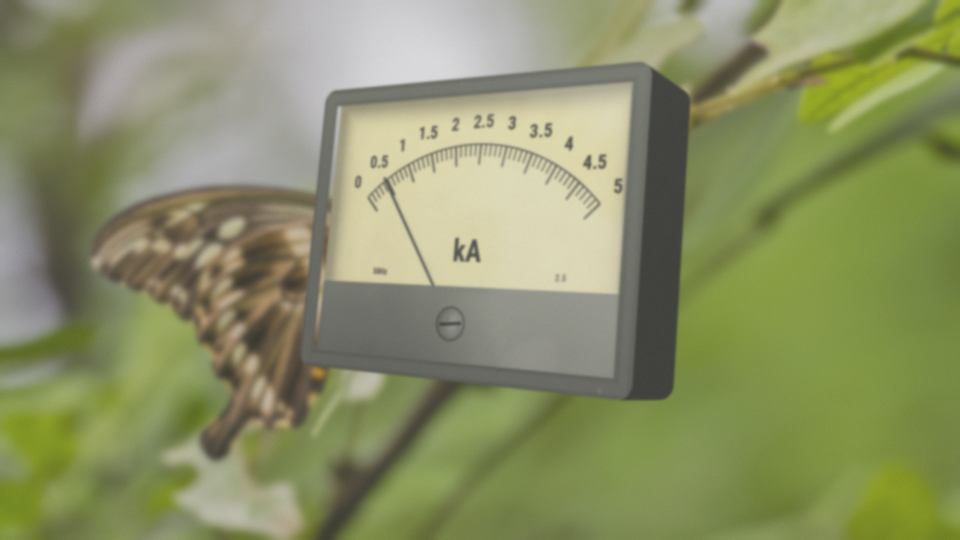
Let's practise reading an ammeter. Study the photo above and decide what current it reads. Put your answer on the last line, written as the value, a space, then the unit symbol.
0.5 kA
